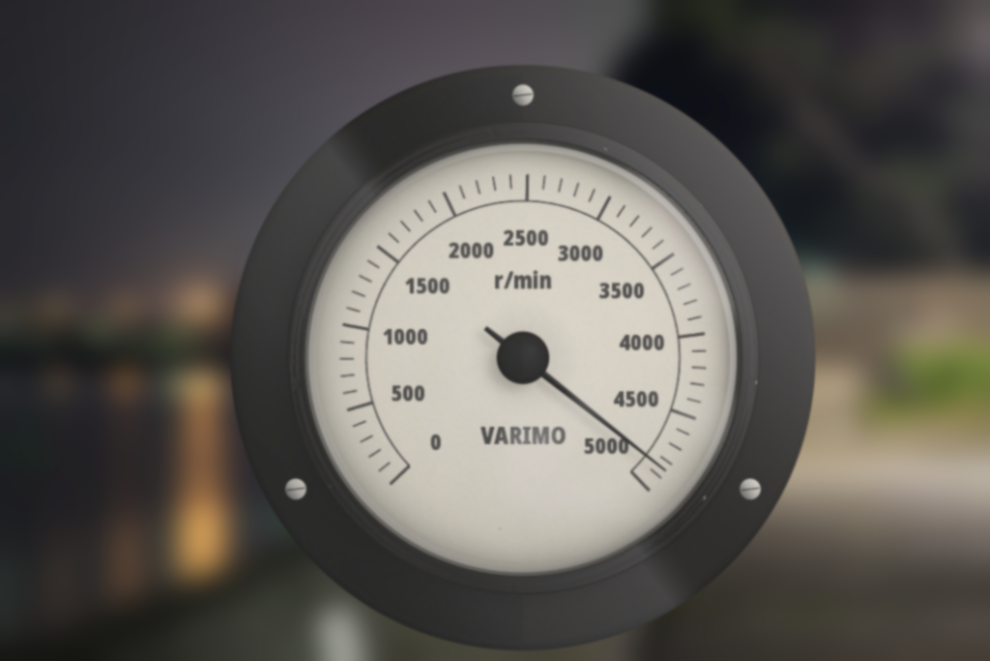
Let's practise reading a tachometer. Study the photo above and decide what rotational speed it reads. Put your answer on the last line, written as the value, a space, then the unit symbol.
4850 rpm
